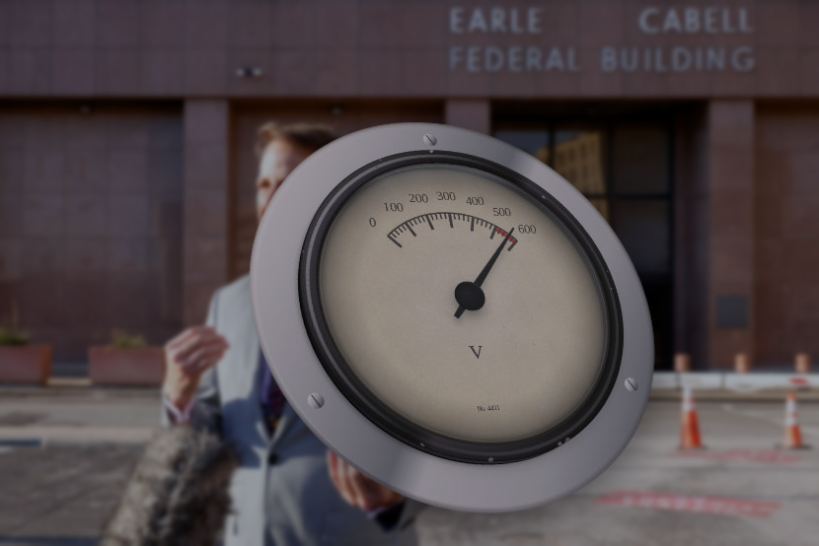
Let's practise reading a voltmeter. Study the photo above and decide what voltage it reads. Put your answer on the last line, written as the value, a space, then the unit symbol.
560 V
